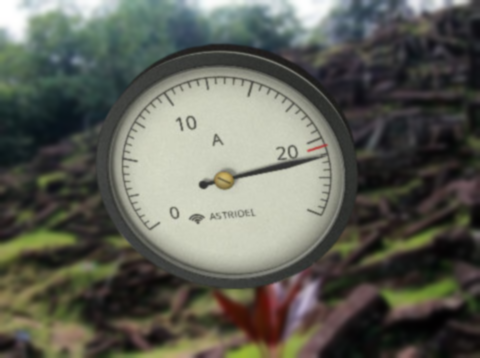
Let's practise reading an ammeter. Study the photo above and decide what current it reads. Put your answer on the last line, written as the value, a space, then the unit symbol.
21 A
